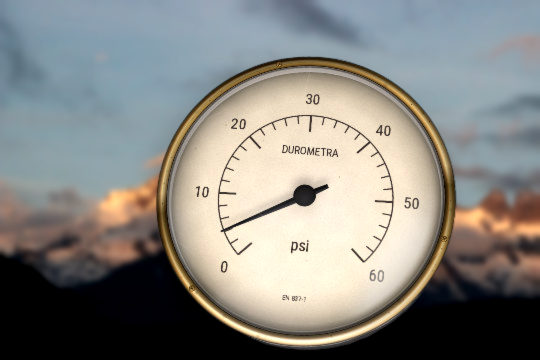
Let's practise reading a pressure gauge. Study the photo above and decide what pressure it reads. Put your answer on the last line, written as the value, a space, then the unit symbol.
4 psi
